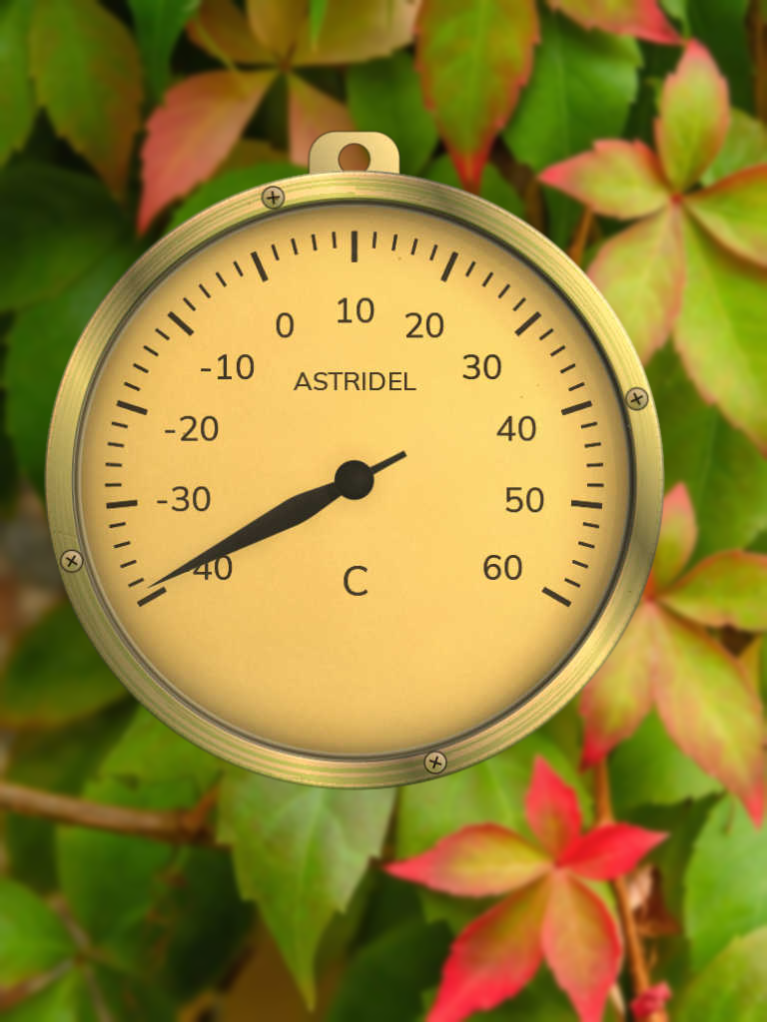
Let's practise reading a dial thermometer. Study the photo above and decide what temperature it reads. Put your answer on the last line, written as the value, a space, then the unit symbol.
-39 °C
